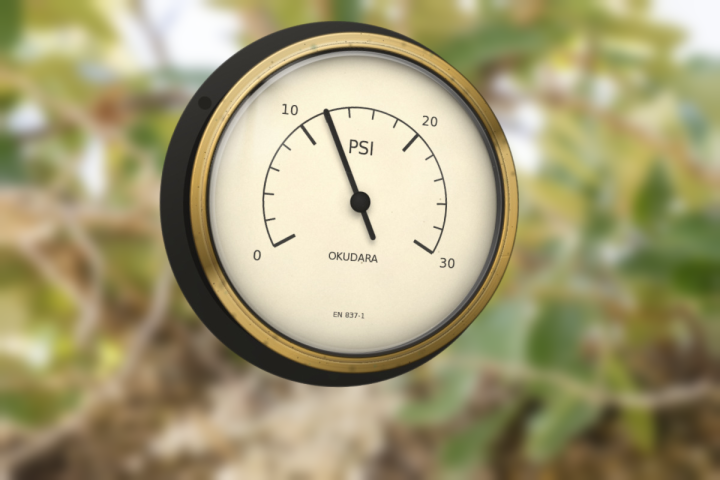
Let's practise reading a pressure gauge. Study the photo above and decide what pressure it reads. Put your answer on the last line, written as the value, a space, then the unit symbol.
12 psi
